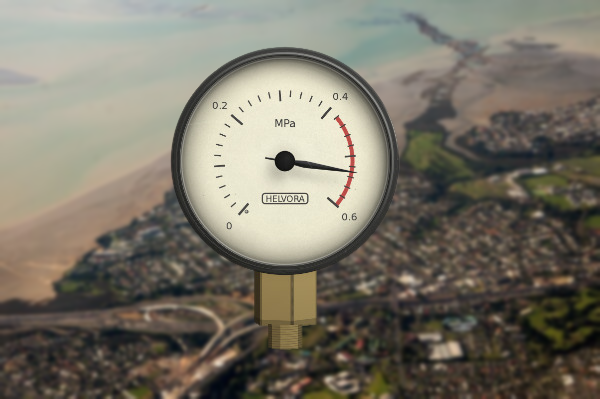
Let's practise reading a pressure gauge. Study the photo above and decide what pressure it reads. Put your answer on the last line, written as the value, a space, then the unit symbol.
0.53 MPa
